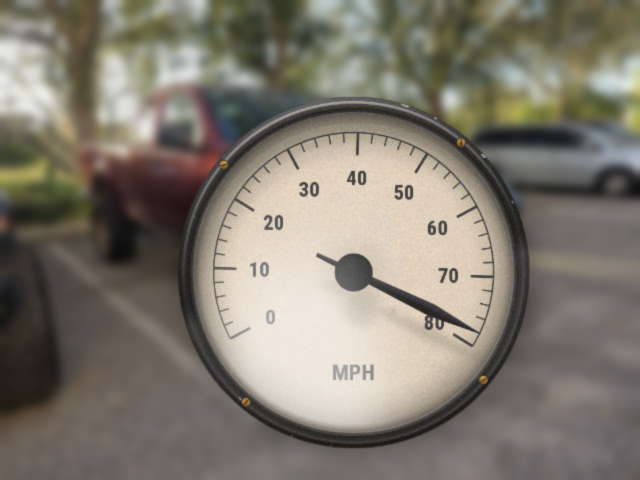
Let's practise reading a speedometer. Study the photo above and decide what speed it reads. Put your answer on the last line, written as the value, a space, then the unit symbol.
78 mph
